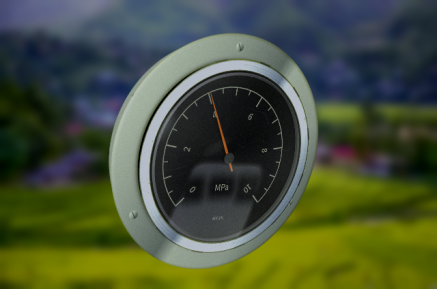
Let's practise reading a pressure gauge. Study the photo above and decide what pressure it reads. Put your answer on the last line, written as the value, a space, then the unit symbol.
4 MPa
